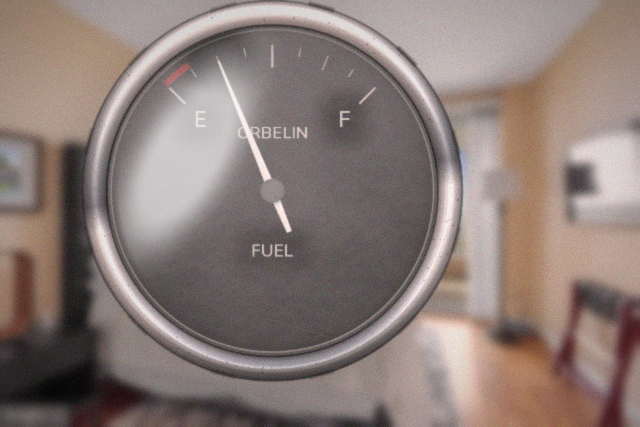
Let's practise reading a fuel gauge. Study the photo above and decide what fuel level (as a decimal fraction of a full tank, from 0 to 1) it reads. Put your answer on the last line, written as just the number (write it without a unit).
0.25
